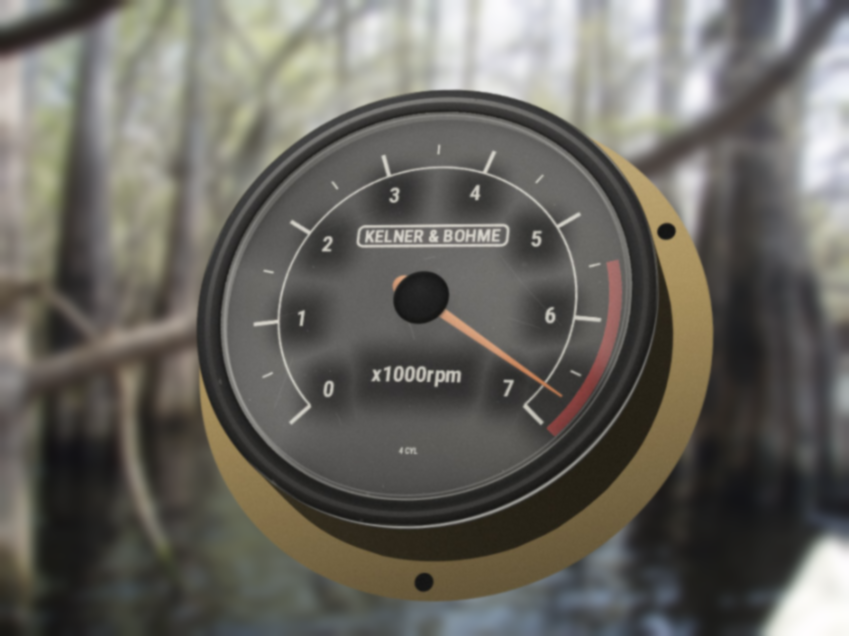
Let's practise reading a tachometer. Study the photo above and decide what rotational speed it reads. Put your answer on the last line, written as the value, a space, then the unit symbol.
6750 rpm
